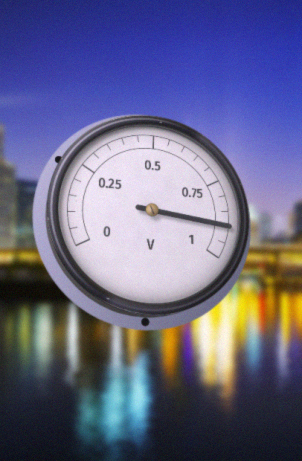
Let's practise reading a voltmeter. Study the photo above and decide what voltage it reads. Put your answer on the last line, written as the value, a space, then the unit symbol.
0.9 V
